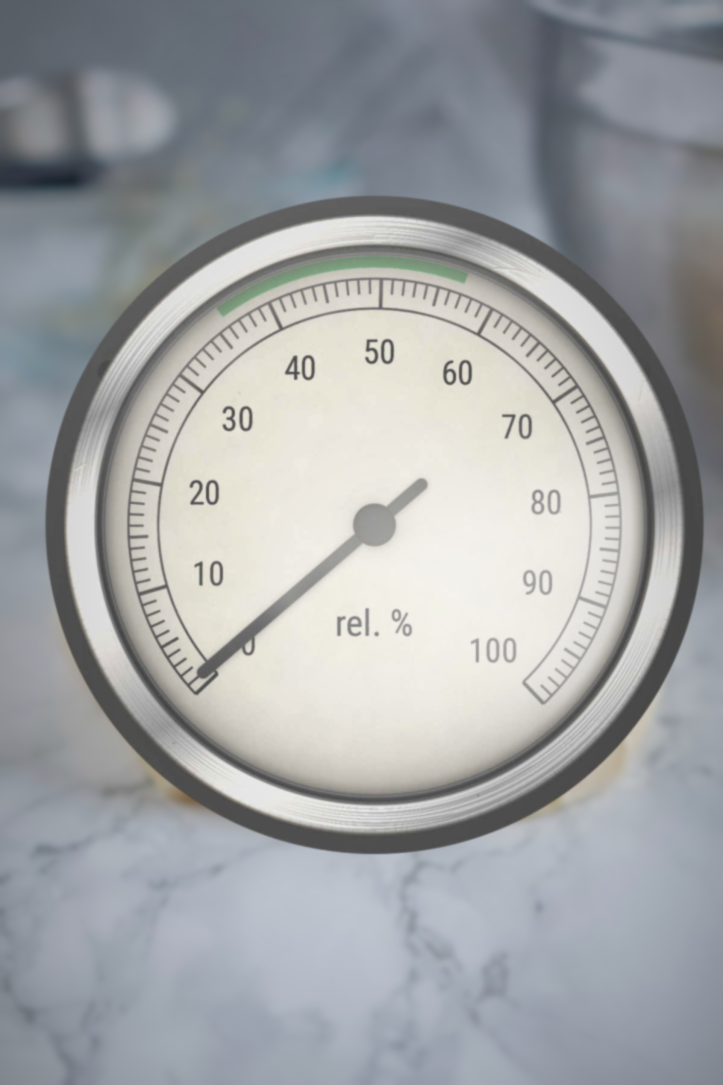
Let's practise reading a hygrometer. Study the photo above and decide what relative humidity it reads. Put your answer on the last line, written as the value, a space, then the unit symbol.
1 %
